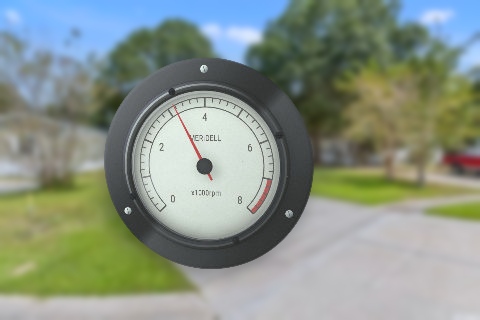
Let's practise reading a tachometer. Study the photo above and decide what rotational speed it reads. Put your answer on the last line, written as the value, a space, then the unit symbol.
3200 rpm
